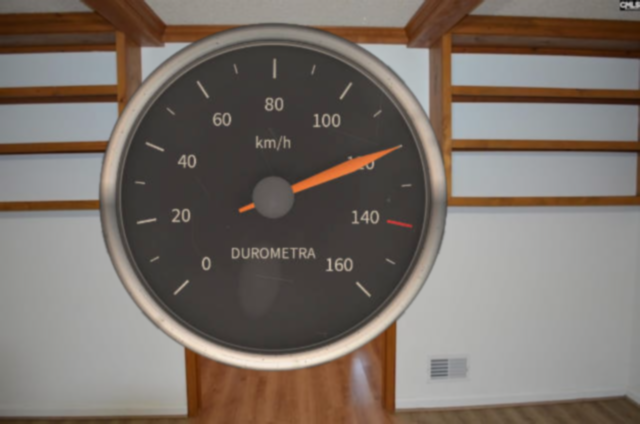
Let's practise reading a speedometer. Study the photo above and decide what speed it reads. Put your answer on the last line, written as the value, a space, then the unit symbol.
120 km/h
